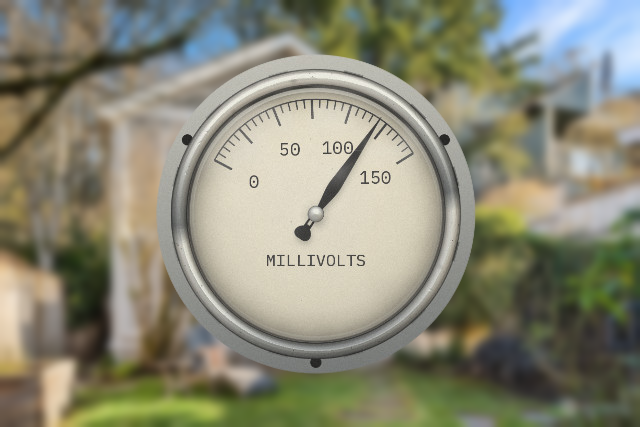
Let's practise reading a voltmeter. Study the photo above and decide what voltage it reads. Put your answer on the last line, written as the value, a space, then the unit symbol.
120 mV
